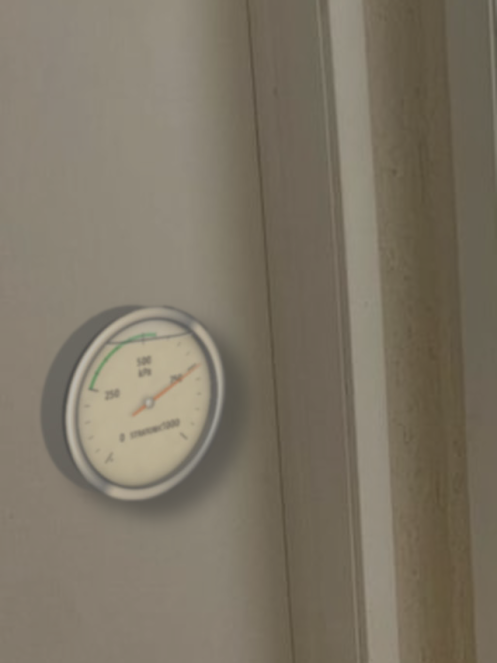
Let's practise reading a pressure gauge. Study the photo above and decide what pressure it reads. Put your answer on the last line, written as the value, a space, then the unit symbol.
750 kPa
